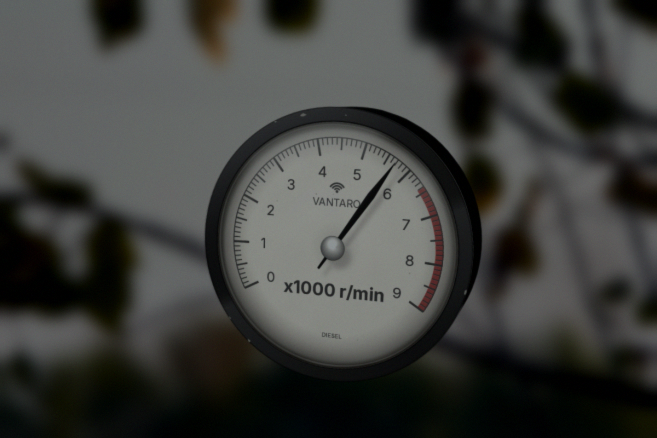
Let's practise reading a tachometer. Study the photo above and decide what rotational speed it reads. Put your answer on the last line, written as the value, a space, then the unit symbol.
5700 rpm
